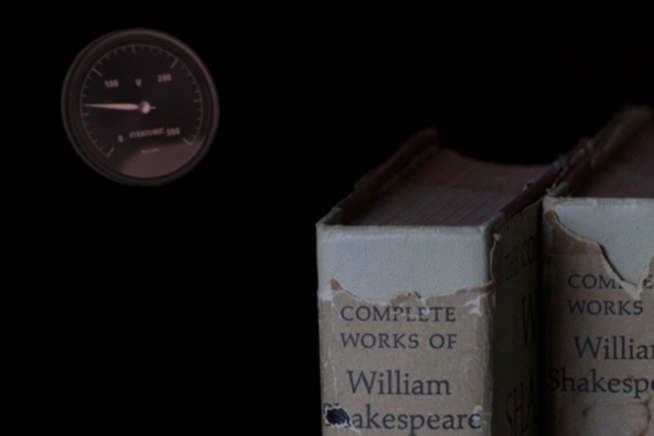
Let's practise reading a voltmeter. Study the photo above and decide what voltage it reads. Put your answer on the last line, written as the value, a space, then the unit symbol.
60 V
